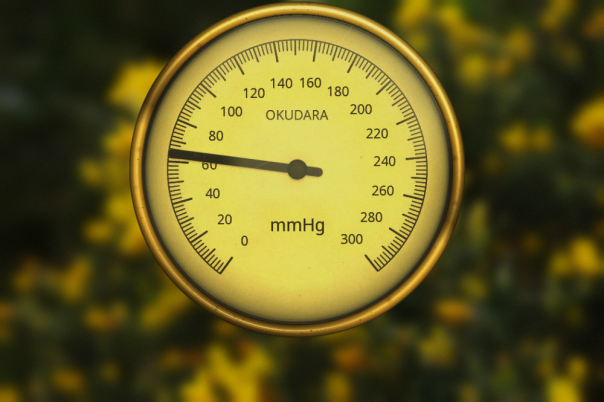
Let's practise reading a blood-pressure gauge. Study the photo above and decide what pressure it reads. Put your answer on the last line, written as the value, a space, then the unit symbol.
64 mmHg
